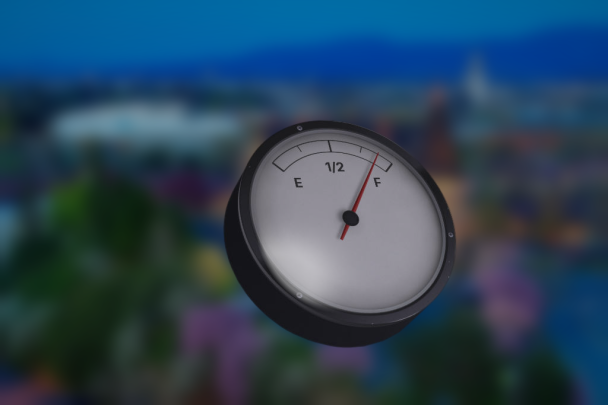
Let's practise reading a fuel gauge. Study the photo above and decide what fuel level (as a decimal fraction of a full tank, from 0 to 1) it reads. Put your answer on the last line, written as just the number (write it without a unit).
0.875
